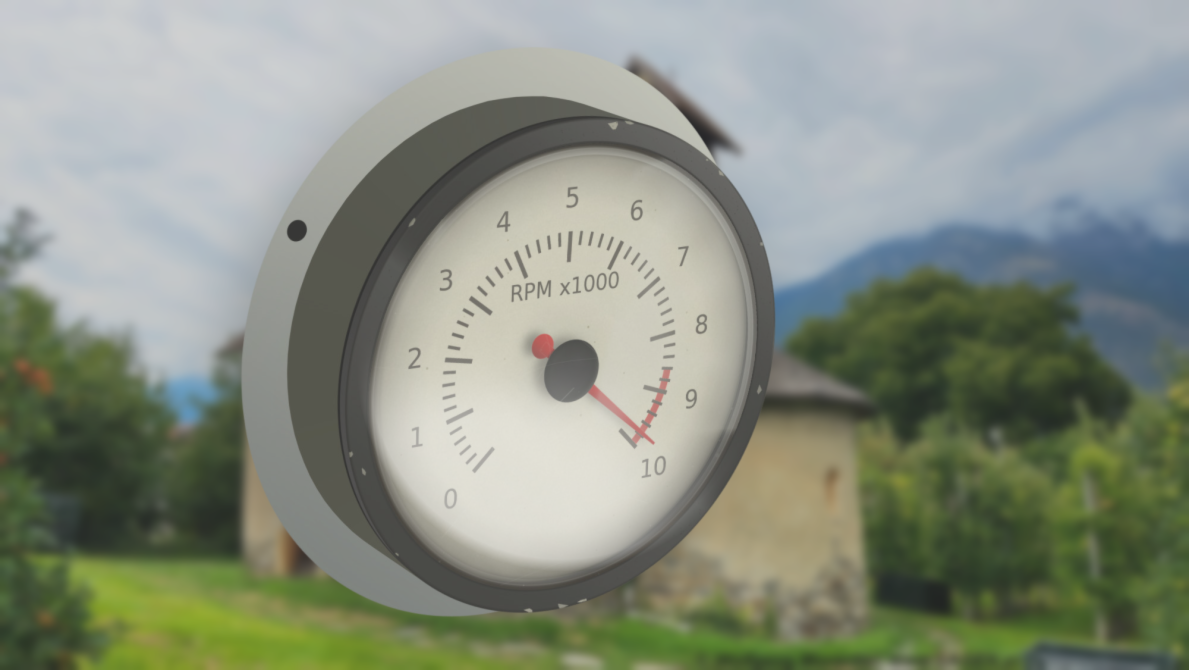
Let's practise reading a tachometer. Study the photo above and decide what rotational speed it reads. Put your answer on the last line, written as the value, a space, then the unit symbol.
9800 rpm
